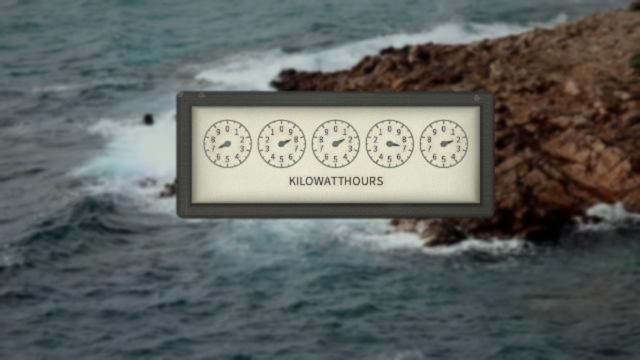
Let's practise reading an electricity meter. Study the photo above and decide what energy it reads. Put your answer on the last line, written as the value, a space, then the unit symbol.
68172 kWh
